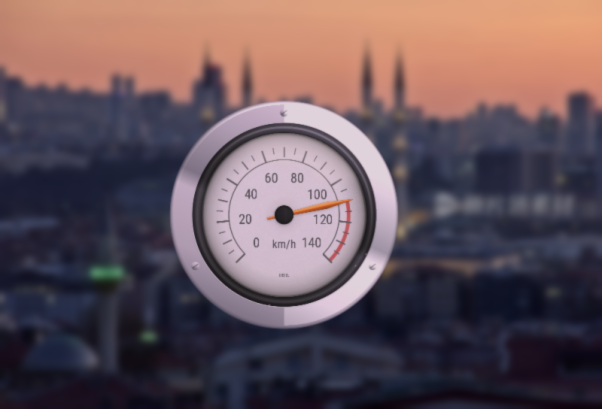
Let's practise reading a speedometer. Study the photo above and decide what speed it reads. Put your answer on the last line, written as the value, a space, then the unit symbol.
110 km/h
